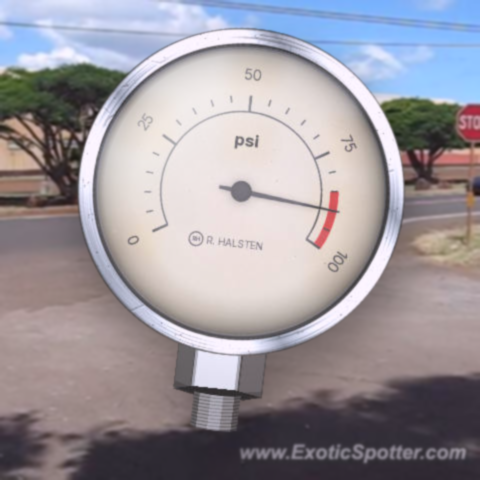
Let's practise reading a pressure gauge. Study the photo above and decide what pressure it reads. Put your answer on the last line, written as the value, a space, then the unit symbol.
90 psi
